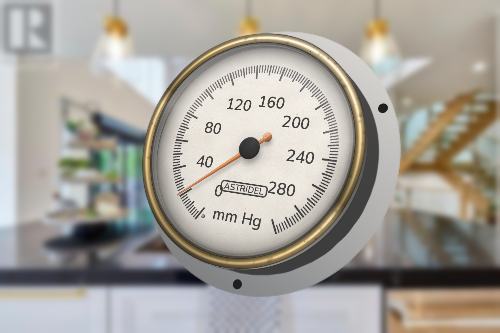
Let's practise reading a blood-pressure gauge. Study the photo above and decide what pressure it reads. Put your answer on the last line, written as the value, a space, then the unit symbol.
20 mmHg
